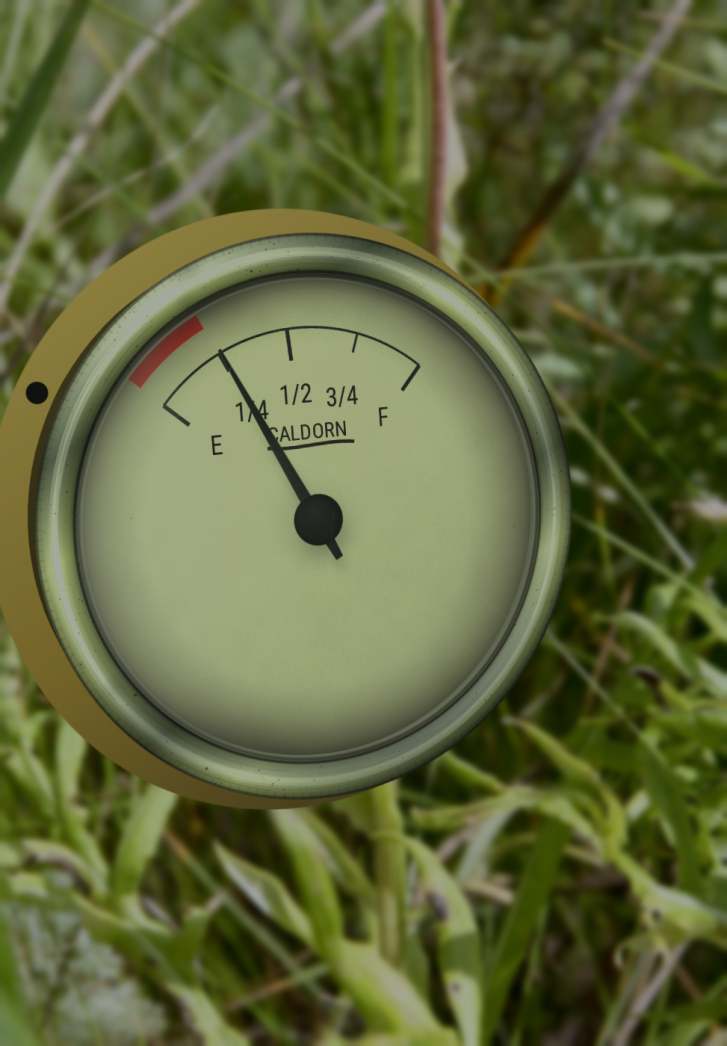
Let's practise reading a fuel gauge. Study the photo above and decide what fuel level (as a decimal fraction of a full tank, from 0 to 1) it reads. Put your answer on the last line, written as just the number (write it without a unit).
0.25
